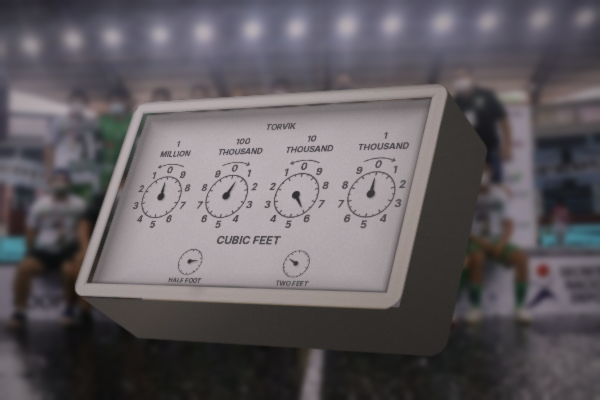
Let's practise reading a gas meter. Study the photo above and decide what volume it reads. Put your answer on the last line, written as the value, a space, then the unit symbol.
6000 ft³
